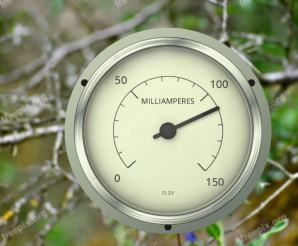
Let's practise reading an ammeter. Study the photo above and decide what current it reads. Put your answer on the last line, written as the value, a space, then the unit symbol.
110 mA
